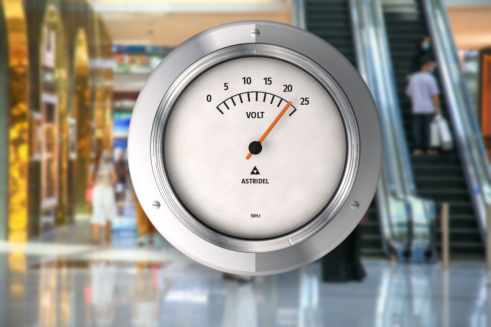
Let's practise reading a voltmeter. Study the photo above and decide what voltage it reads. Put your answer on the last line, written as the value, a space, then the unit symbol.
22.5 V
